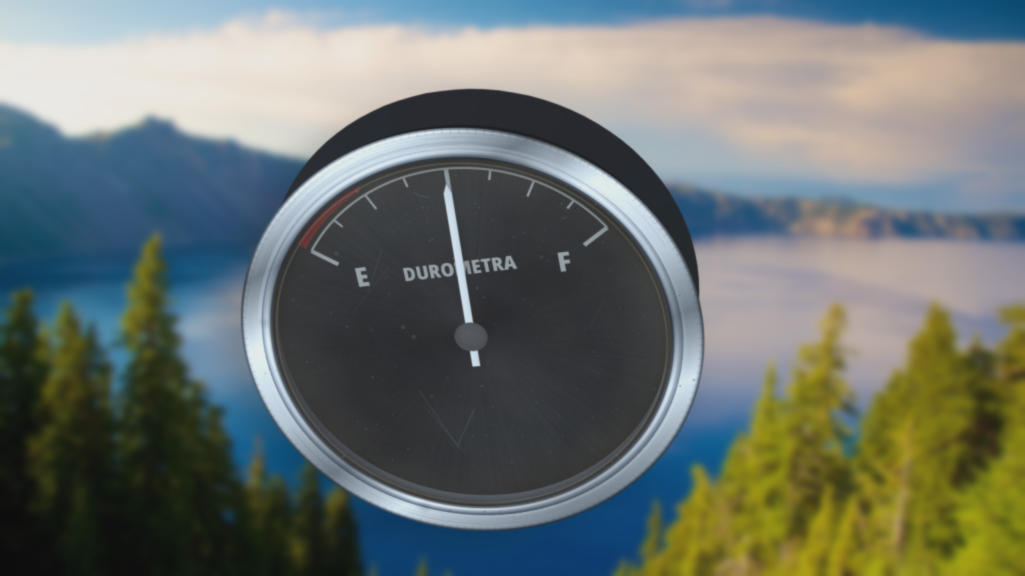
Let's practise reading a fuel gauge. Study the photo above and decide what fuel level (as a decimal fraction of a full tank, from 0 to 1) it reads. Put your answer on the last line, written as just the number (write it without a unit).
0.5
